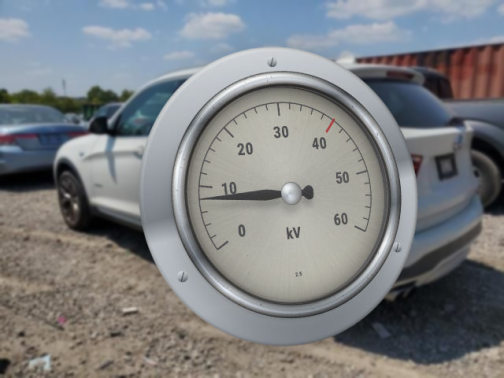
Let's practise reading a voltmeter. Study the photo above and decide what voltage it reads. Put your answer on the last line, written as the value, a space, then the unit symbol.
8 kV
